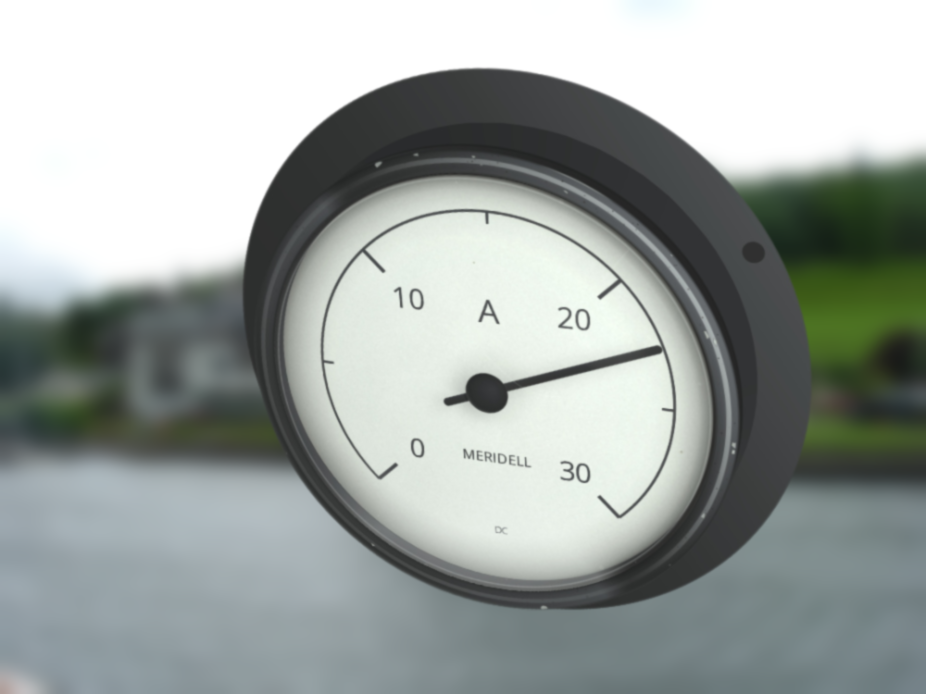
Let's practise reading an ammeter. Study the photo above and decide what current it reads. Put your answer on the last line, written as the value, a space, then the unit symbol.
22.5 A
